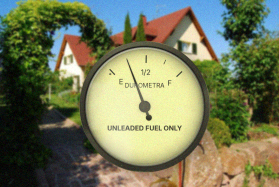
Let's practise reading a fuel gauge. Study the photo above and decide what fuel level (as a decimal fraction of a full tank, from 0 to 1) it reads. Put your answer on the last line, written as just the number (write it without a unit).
0.25
